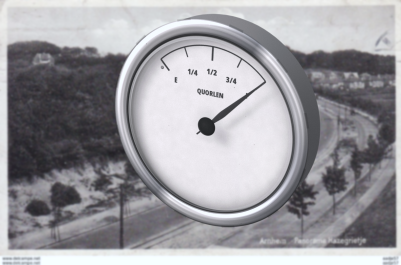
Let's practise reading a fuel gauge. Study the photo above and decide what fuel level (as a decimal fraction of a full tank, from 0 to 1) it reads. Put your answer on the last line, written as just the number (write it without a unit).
1
